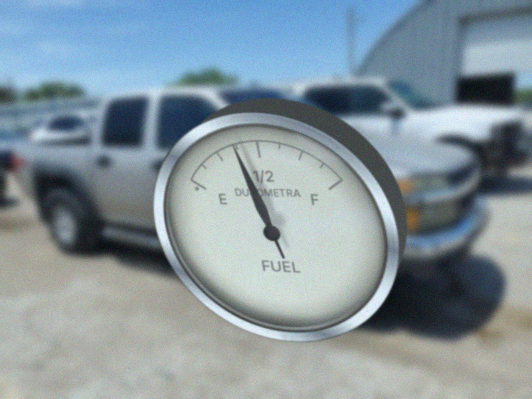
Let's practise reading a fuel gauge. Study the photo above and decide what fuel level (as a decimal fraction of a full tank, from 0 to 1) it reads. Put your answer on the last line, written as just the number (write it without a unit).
0.375
